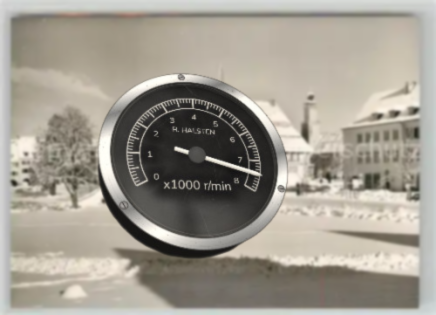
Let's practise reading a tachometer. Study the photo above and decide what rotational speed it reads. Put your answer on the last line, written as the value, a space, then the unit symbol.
7500 rpm
